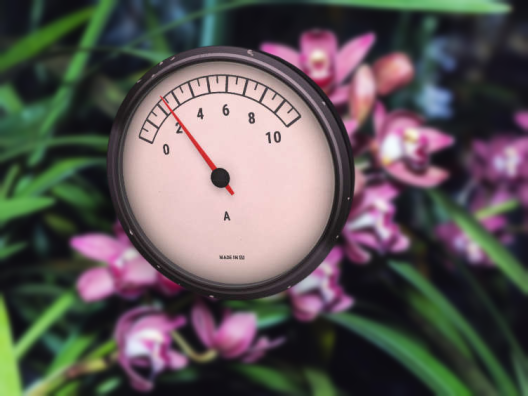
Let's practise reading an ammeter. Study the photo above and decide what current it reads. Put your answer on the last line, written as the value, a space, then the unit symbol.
2.5 A
